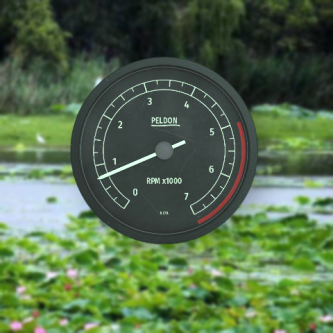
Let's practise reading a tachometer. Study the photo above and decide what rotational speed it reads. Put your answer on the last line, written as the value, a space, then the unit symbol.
750 rpm
